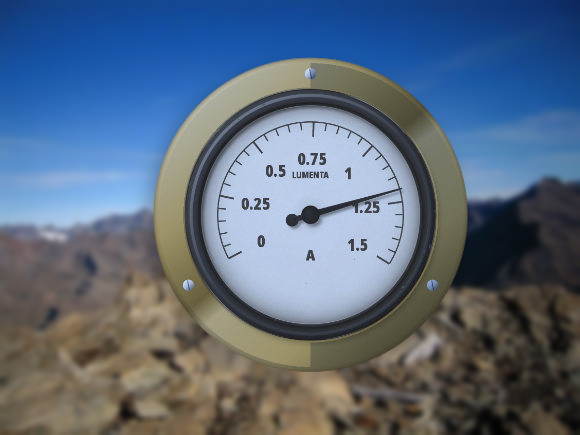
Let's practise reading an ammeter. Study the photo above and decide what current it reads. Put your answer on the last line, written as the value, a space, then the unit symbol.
1.2 A
